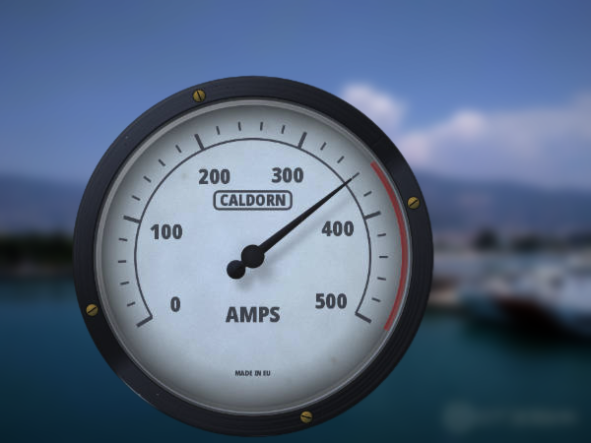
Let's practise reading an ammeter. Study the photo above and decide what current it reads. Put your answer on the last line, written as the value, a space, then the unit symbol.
360 A
